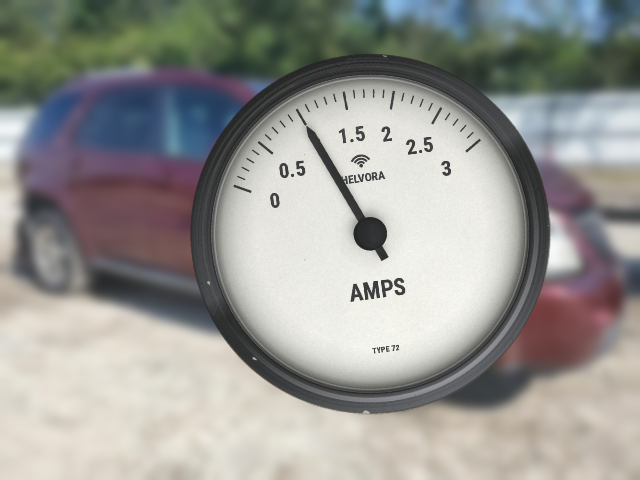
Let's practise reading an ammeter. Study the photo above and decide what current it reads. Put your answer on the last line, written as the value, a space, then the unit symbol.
1 A
